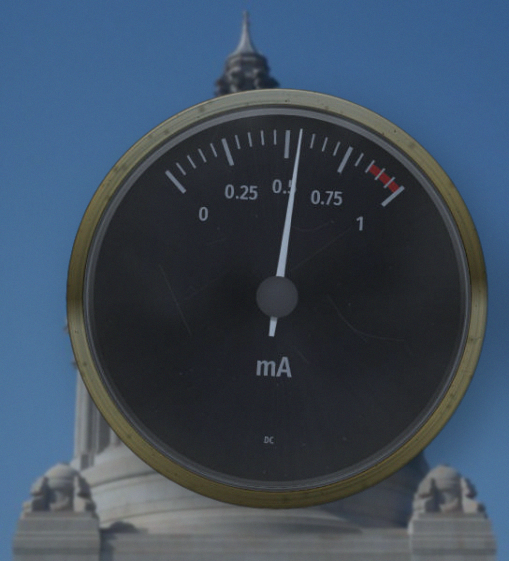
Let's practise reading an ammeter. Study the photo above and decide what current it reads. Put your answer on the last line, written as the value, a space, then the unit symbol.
0.55 mA
